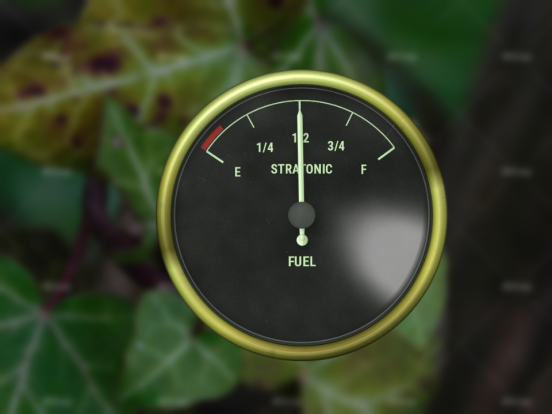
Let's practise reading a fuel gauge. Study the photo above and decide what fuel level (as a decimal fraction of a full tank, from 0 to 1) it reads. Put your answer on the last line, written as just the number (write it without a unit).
0.5
